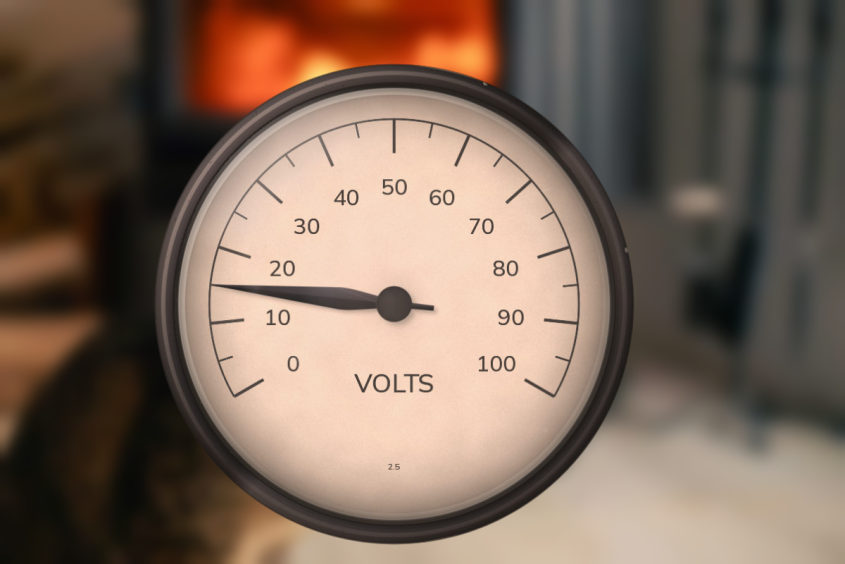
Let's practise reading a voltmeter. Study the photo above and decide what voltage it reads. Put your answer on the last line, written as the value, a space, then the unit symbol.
15 V
